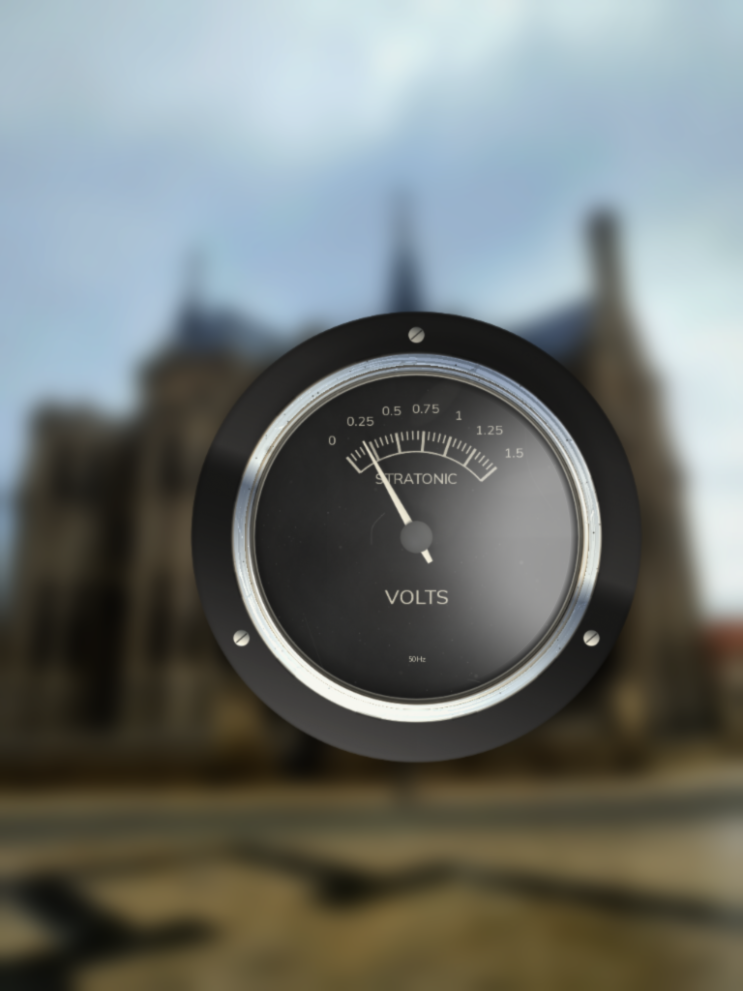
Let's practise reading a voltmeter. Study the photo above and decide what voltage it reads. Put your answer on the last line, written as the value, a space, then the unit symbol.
0.2 V
